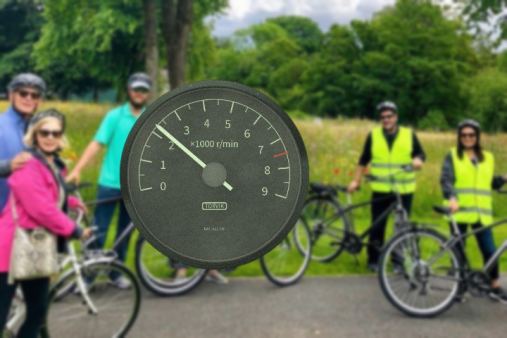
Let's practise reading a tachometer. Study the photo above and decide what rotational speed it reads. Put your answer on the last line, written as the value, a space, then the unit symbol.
2250 rpm
